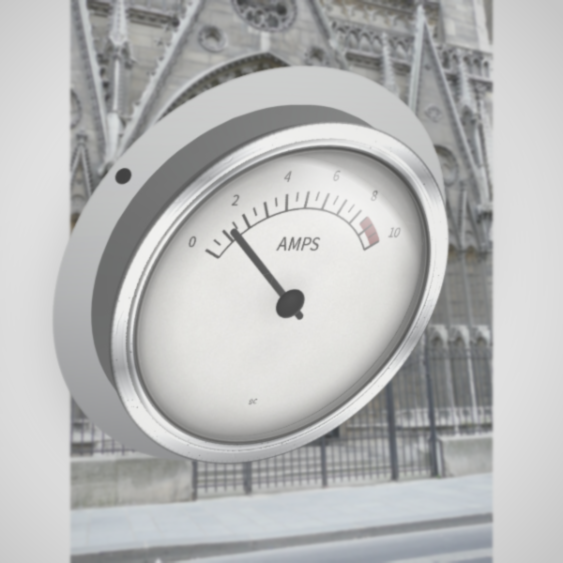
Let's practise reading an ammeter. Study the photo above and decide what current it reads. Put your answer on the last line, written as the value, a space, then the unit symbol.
1.25 A
